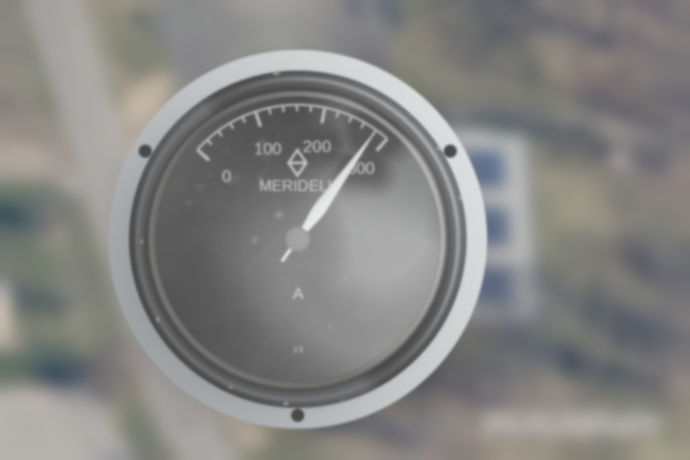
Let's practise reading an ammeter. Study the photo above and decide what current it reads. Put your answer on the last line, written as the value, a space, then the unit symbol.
280 A
